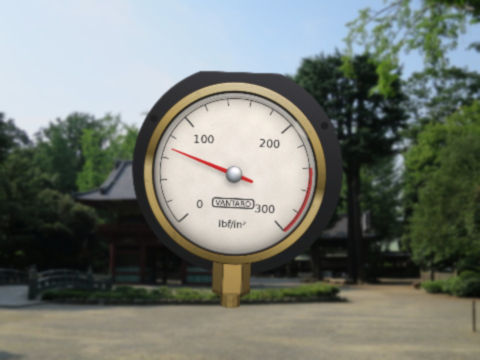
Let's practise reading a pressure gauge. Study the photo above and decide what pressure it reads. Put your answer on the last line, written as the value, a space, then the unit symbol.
70 psi
